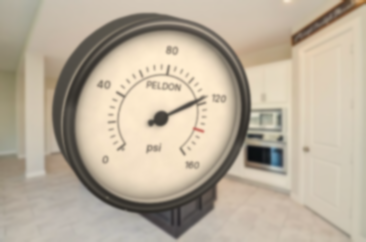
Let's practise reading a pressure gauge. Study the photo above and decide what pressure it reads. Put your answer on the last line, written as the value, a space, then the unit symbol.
115 psi
